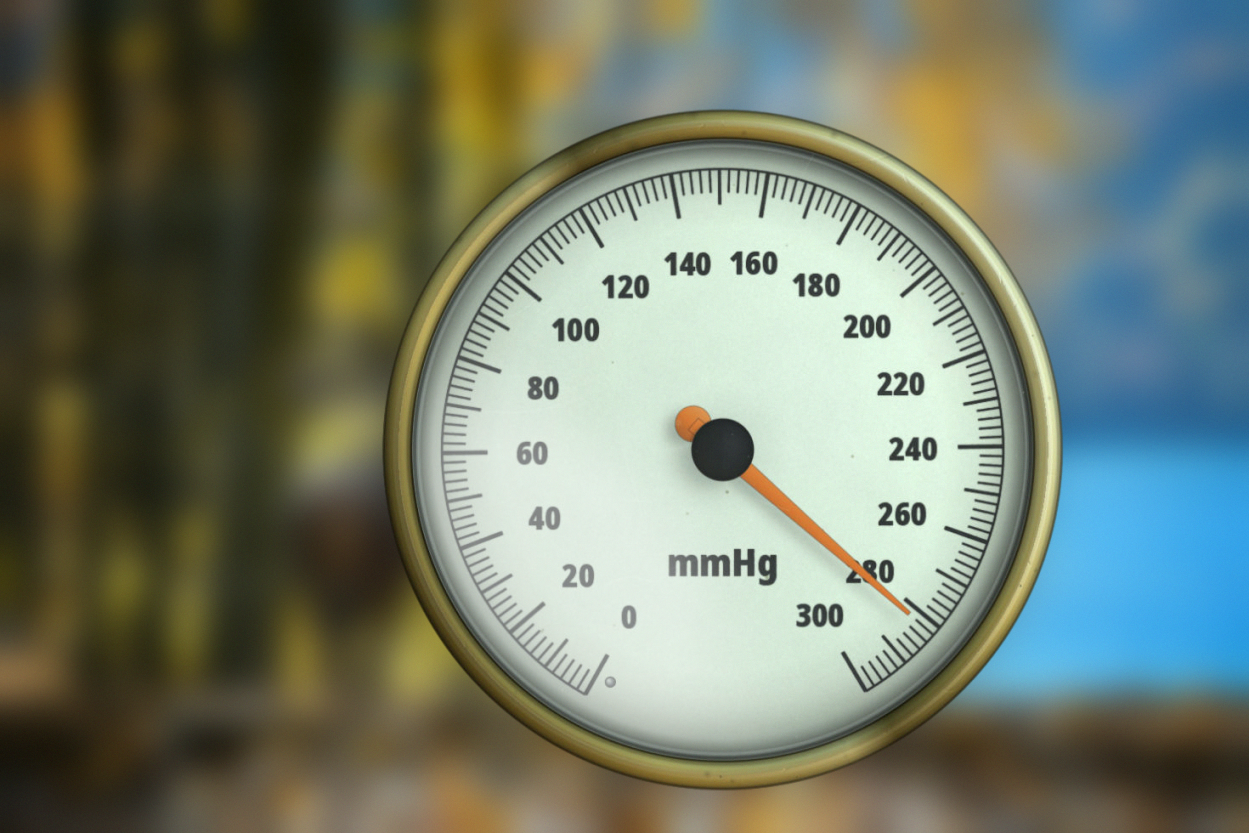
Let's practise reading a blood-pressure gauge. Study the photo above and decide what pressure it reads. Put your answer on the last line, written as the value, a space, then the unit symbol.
282 mmHg
